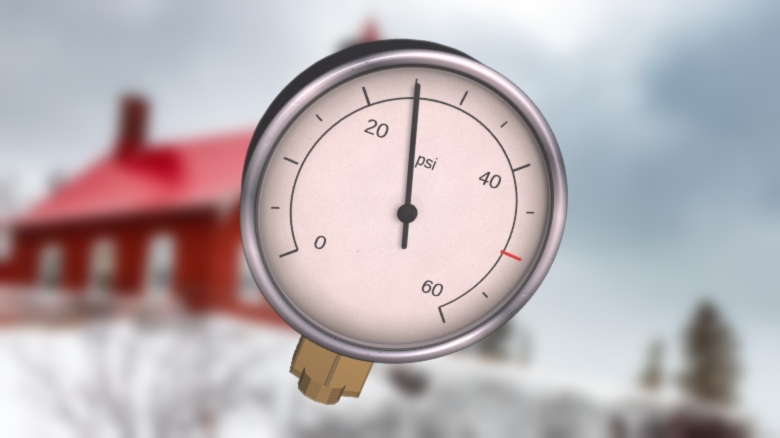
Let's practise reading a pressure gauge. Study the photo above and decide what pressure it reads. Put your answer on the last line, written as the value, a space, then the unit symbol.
25 psi
